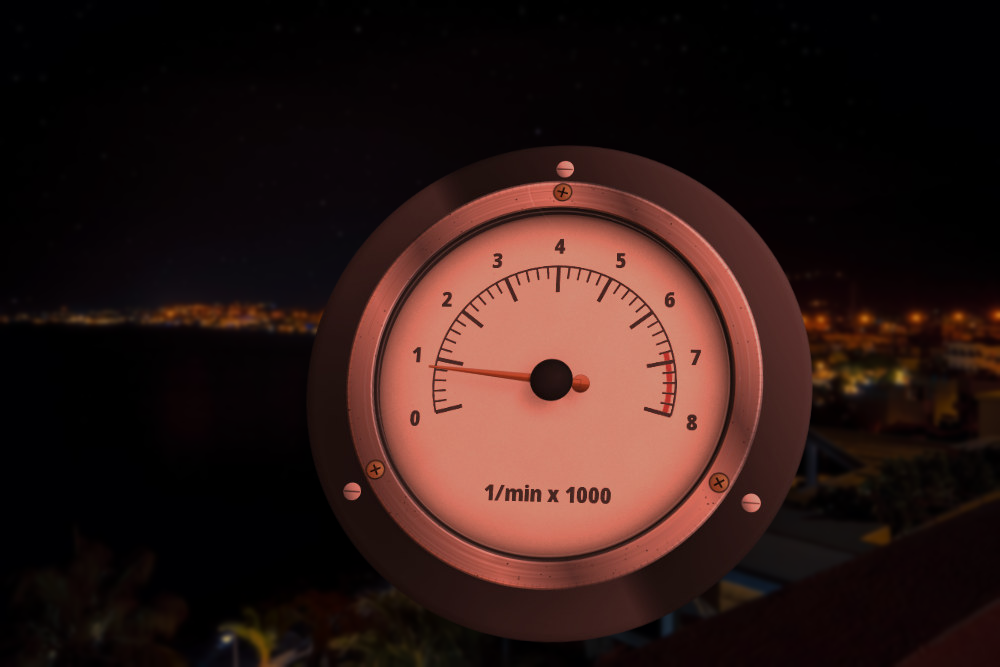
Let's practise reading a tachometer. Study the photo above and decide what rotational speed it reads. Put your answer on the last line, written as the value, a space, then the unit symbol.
800 rpm
